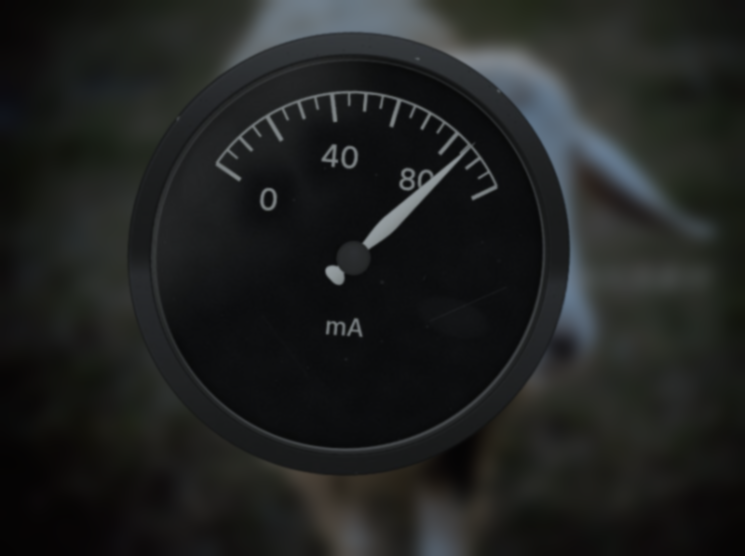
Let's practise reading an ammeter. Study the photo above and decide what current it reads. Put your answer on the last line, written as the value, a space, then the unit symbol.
85 mA
